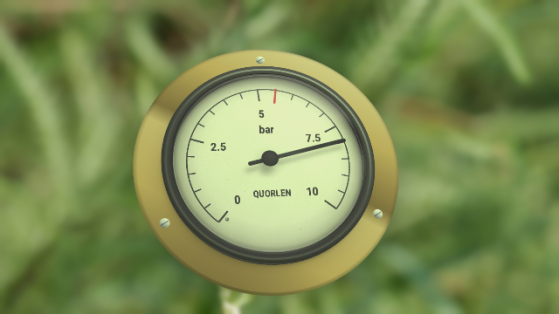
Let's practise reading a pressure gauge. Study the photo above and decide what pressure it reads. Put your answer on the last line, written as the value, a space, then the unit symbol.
8 bar
